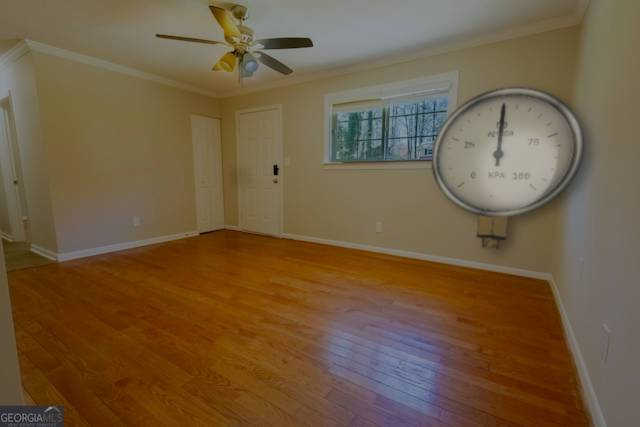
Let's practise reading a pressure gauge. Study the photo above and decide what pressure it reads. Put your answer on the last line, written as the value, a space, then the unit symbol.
50 kPa
